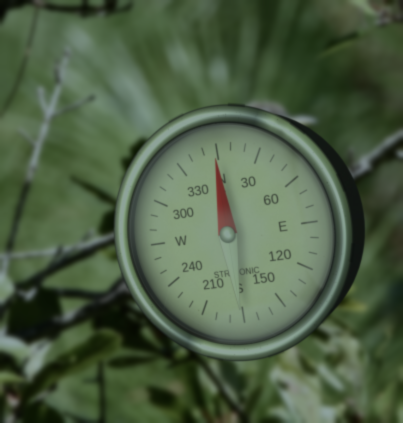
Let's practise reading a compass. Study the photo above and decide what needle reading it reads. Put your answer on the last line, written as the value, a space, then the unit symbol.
0 °
